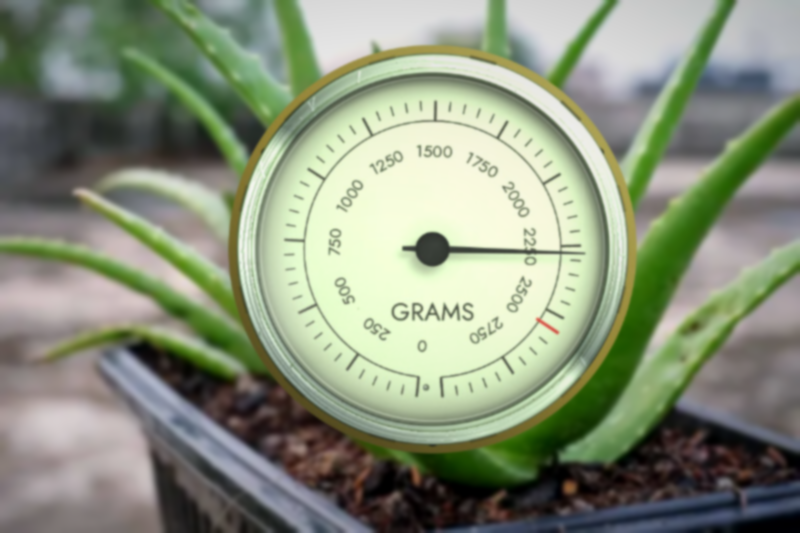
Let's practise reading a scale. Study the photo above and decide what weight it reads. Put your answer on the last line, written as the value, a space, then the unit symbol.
2275 g
